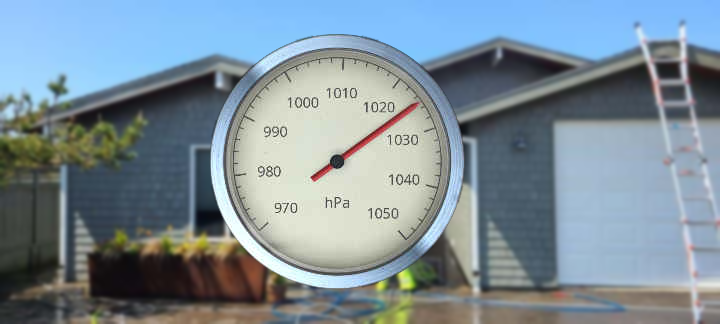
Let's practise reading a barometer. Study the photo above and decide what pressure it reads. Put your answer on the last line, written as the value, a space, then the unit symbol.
1025 hPa
